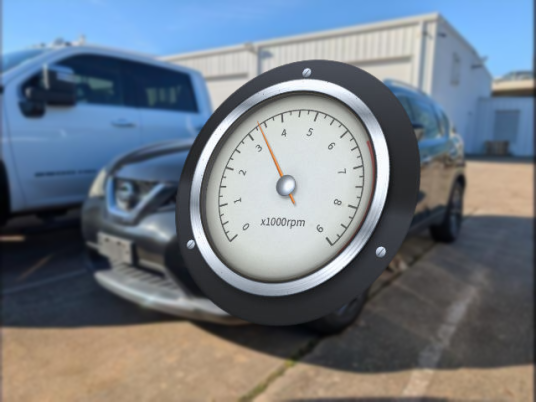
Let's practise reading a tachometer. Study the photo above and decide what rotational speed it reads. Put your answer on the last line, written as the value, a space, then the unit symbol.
3375 rpm
